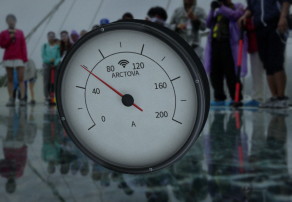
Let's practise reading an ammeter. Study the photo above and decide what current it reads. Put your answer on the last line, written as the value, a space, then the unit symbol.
60 A
